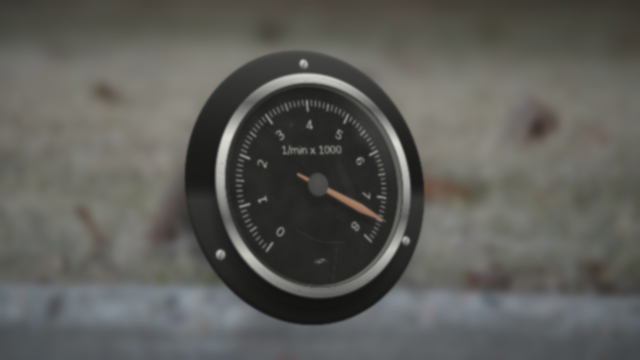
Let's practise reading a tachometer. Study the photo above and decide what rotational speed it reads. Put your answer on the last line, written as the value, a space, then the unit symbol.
7500 rpm
